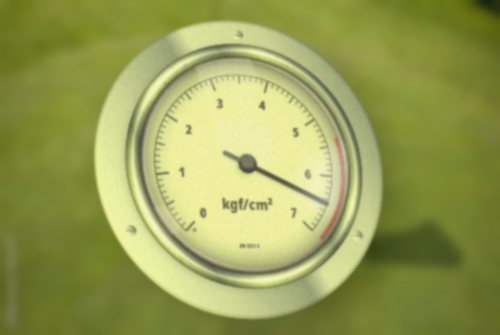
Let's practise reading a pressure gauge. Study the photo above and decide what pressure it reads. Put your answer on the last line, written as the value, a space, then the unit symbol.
6.5 kg/cm²
